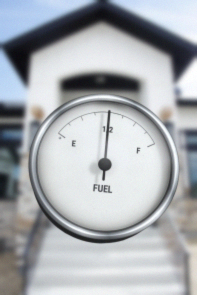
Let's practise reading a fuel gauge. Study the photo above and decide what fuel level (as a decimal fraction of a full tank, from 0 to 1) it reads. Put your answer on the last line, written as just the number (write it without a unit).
0.5
